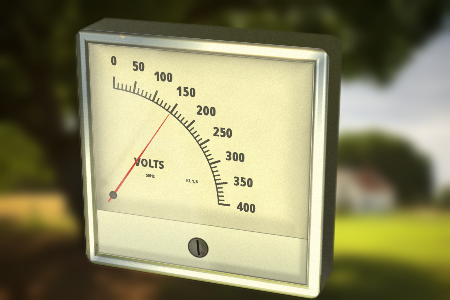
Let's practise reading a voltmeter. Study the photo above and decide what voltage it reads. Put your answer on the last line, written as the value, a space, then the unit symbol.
150 V
